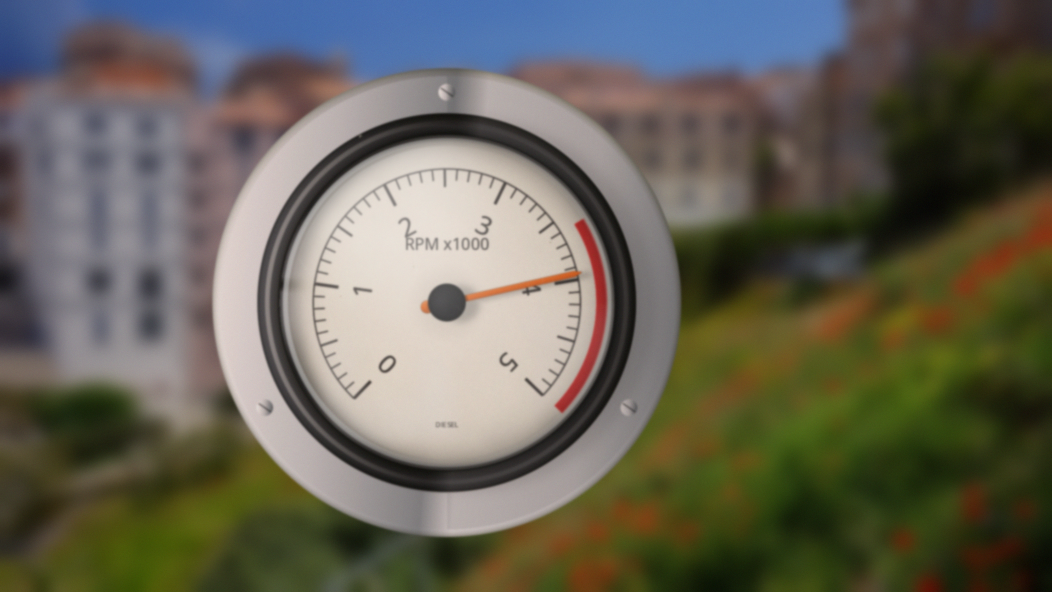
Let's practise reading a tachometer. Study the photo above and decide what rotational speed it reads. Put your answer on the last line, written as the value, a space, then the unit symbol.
3950 rpm
